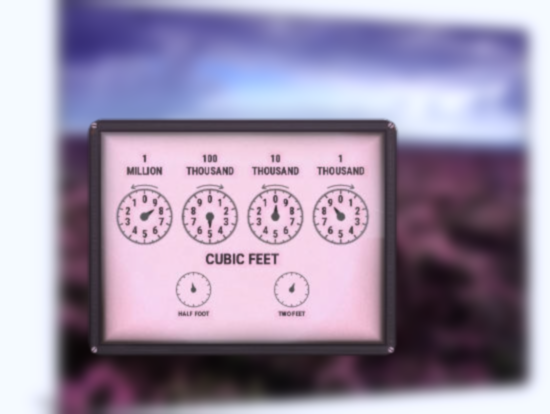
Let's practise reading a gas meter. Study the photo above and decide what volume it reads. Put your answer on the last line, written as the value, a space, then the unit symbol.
849900 ft³
